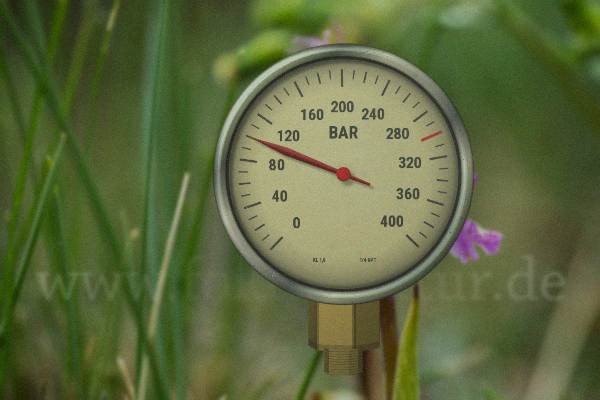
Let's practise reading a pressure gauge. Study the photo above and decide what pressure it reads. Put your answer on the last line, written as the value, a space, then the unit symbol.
100 bar
